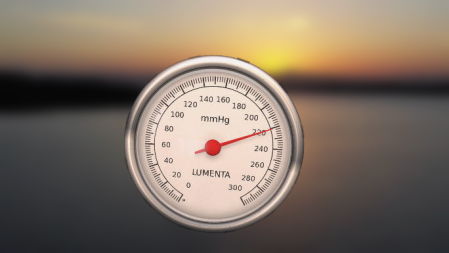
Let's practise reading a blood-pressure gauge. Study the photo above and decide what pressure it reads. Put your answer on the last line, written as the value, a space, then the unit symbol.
220 mmHg
